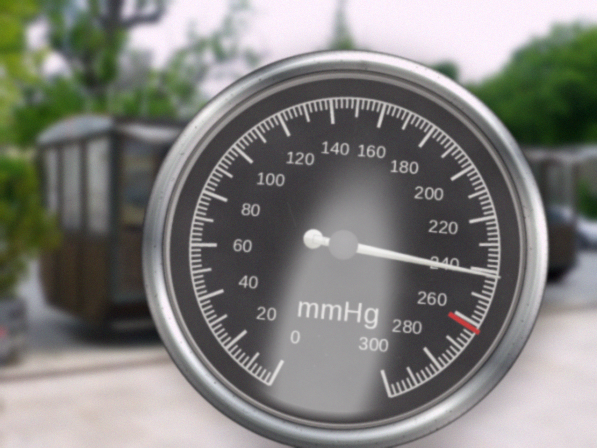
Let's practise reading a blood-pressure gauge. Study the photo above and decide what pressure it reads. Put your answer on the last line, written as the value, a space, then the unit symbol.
242 mmHg
